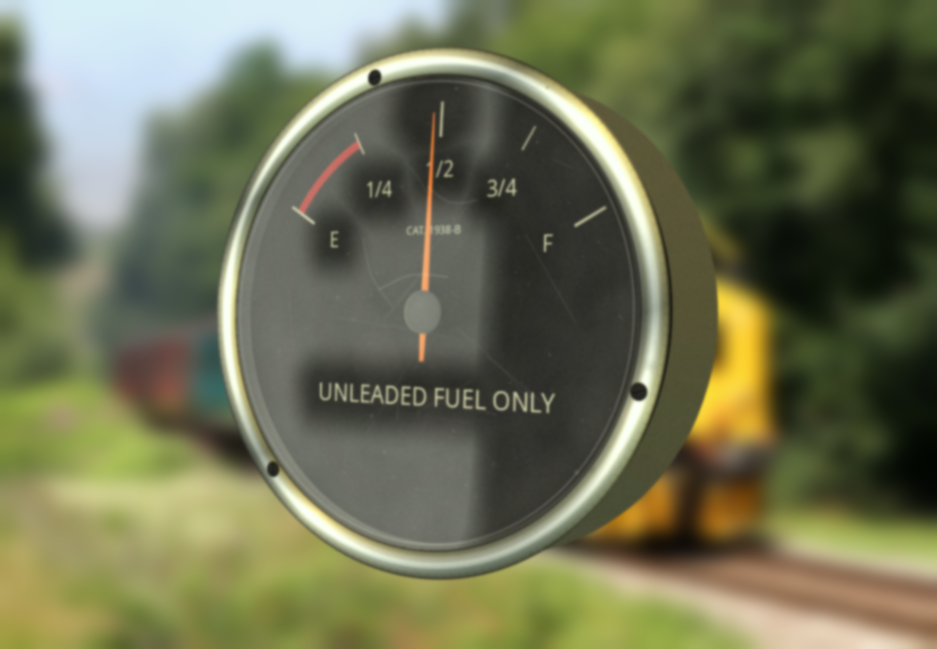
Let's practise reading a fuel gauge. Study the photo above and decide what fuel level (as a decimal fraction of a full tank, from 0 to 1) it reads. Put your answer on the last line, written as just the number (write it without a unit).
0.5
